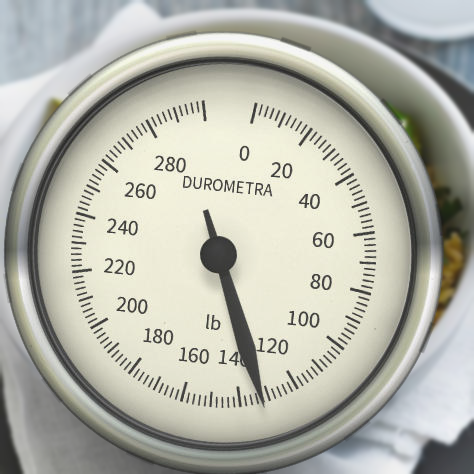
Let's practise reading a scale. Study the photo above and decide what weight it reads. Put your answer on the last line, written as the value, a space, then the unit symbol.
132 lb
